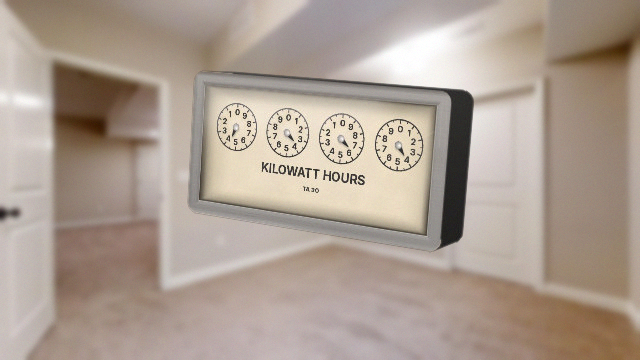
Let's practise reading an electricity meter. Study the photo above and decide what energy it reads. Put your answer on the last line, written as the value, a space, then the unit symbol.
4364 kWh
